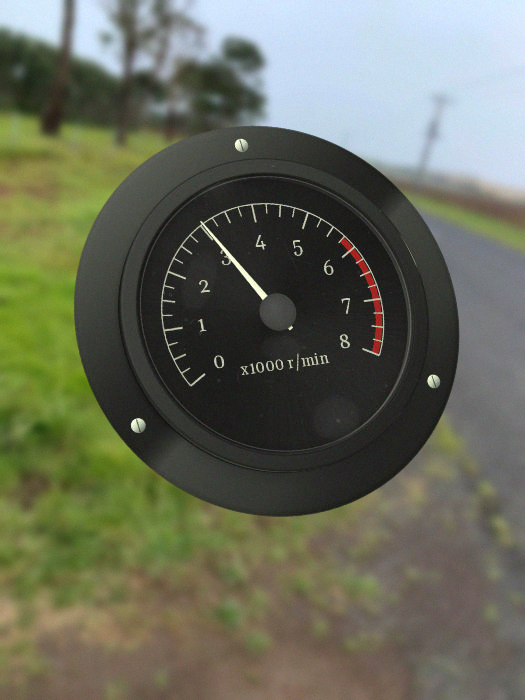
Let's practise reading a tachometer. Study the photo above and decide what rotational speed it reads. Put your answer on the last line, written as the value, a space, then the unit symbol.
3000 rpm
